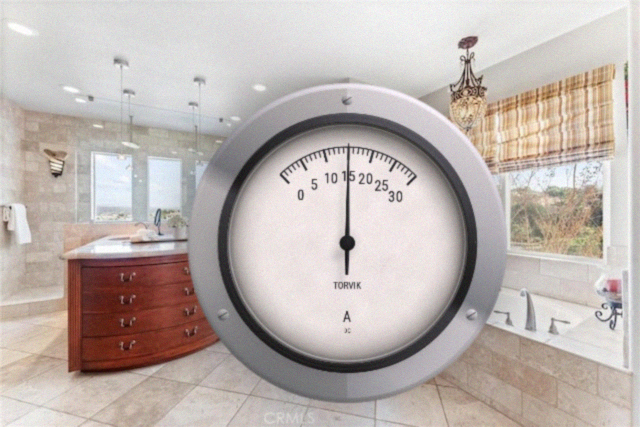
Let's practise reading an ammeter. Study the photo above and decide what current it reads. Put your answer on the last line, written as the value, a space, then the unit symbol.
15 A
